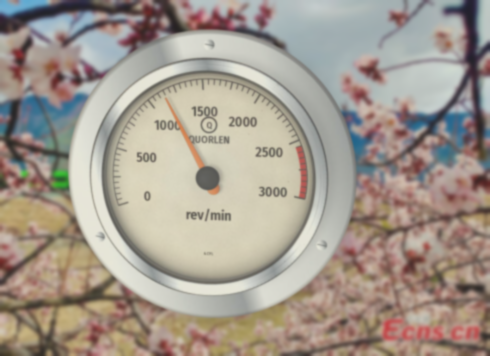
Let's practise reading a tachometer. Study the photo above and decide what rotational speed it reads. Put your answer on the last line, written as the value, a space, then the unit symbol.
1150 rpm
